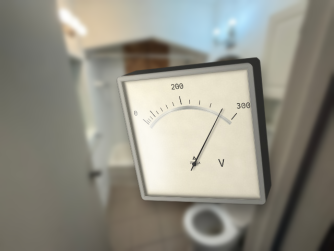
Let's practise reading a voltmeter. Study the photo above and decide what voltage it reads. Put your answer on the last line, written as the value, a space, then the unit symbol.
280 V
